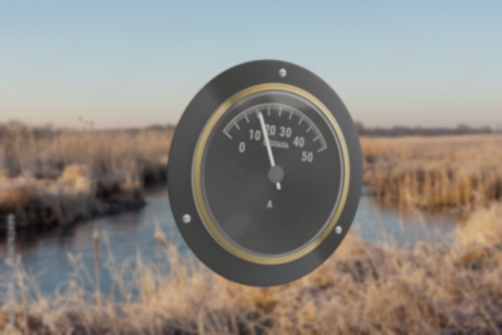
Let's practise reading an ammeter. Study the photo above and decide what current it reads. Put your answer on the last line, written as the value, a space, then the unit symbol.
15 A
